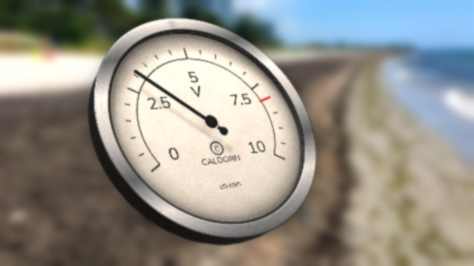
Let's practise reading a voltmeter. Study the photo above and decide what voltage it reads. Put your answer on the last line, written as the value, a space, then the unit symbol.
3 V
